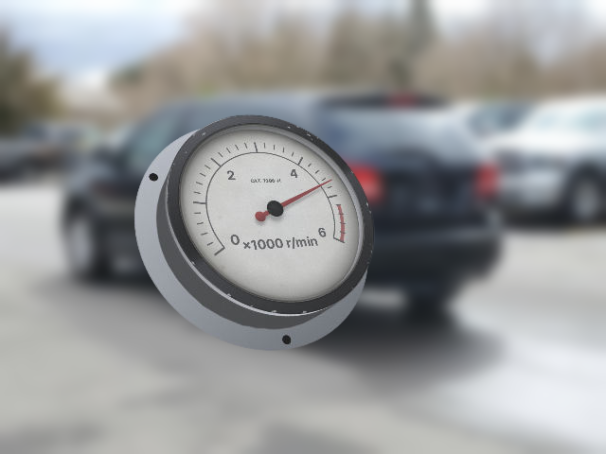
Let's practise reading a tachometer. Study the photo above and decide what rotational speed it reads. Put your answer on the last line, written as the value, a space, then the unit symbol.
4700 rpm
